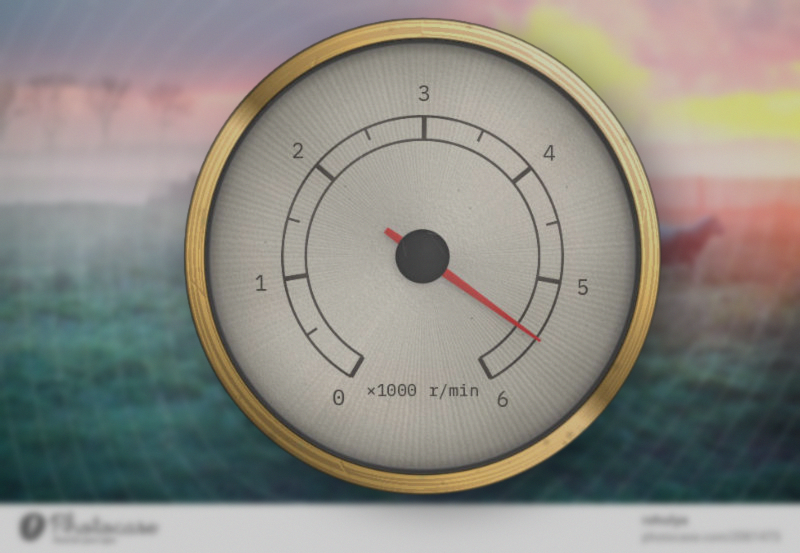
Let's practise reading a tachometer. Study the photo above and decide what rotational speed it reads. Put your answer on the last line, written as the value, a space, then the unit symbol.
5500 rpm
